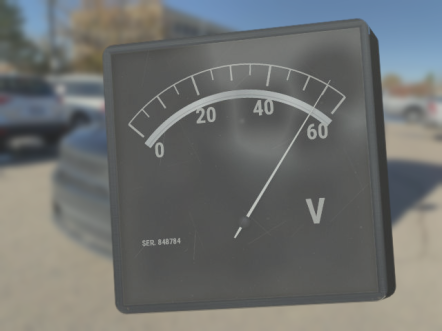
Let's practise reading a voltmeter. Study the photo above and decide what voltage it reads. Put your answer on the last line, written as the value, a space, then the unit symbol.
55 V
